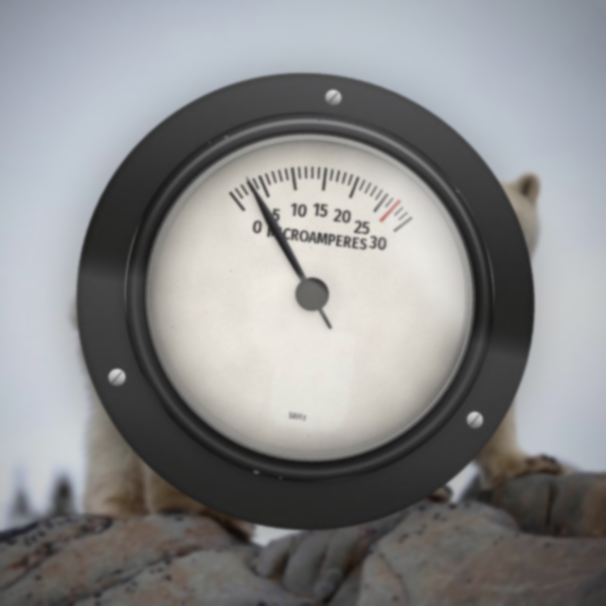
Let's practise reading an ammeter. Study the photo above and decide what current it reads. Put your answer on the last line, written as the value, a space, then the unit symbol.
3 µA
